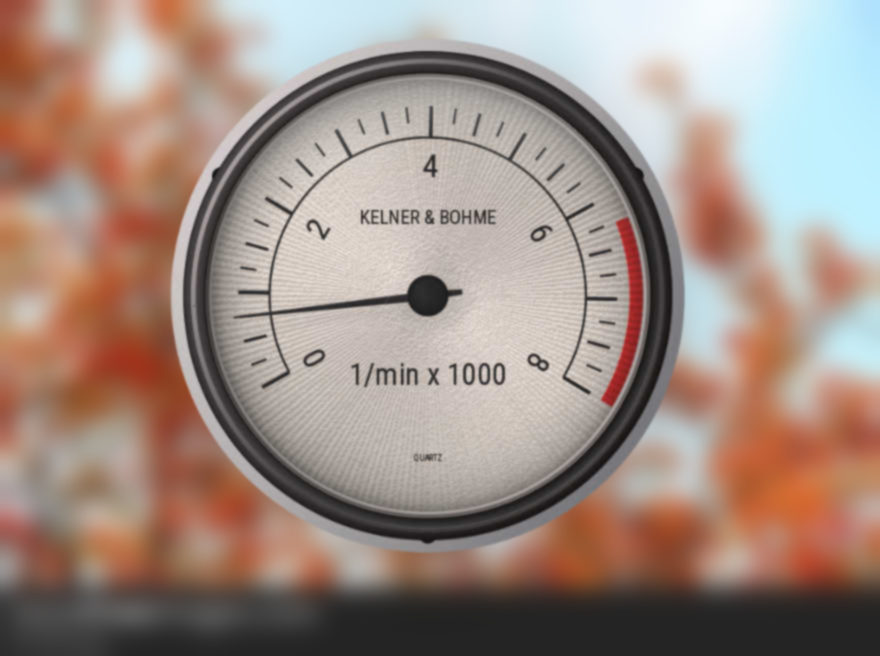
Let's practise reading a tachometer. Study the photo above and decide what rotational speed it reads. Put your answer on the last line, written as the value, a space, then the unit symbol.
750 rpm
